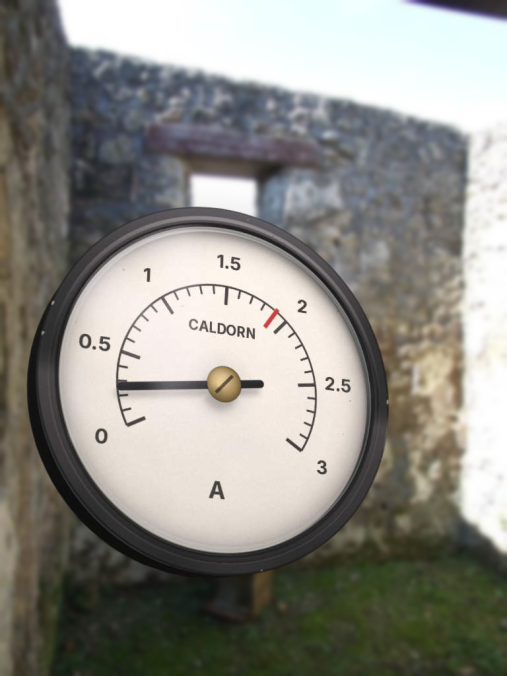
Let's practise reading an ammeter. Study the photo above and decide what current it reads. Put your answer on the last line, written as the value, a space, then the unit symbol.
0.25 A
